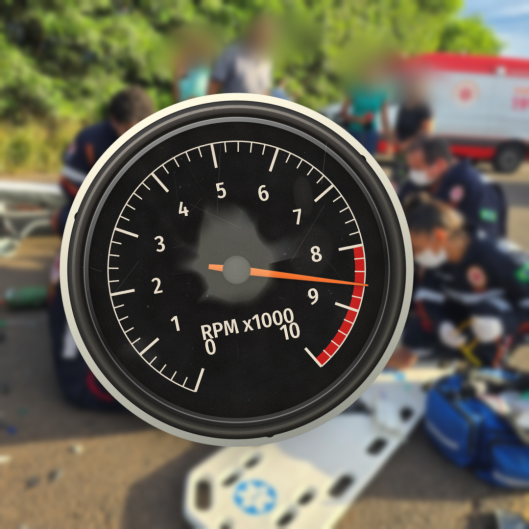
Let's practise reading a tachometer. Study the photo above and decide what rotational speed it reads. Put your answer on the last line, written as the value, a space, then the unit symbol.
8600 rpm
